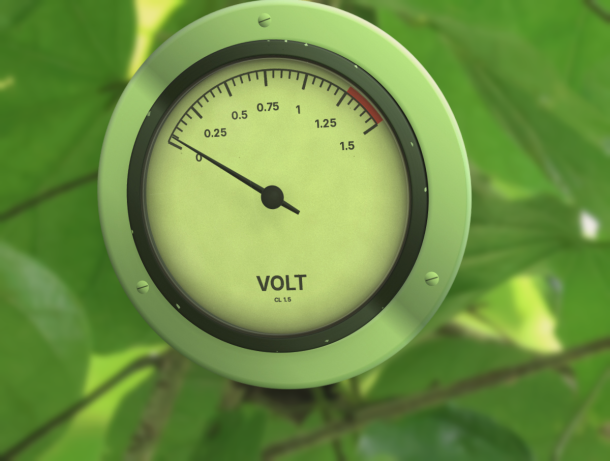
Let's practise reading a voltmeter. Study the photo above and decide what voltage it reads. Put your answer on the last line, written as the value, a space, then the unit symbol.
0.05 V
